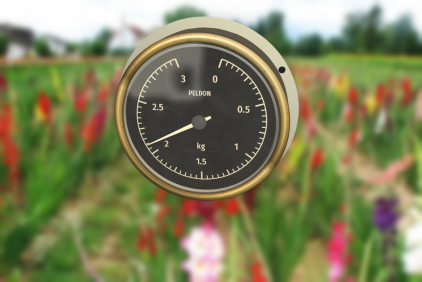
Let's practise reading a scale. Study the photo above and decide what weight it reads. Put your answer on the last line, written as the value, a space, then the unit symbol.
2.1 kg
